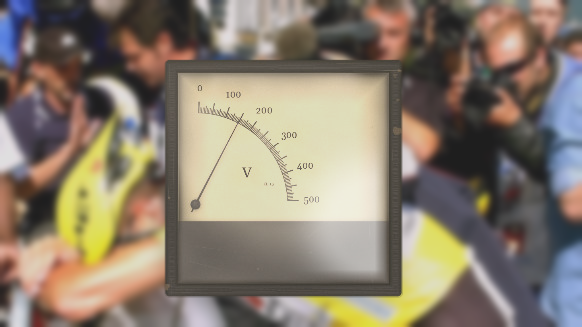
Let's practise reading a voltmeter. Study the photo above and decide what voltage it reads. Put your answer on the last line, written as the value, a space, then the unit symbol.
150 V
